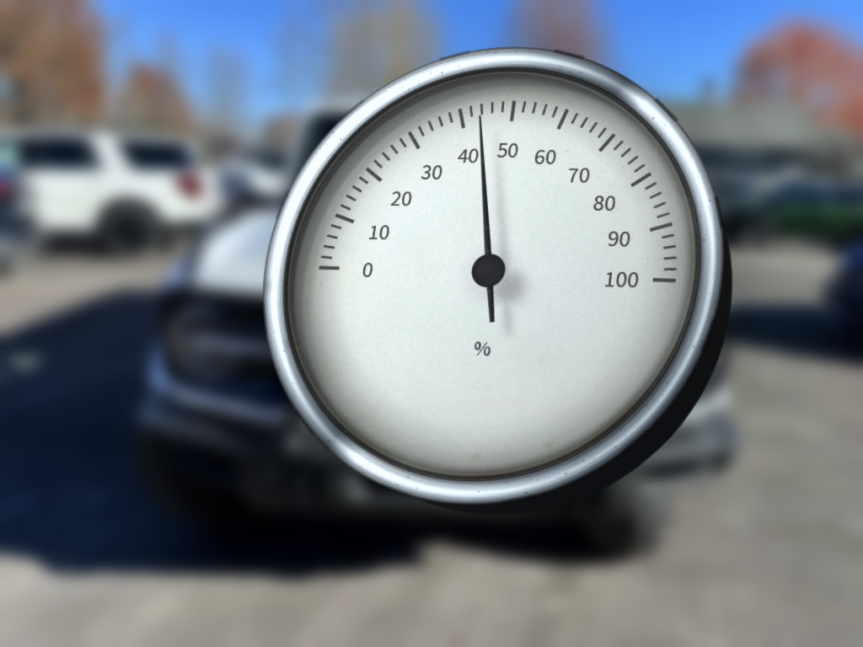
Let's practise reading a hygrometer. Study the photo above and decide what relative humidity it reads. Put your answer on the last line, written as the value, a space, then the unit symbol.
44 %
